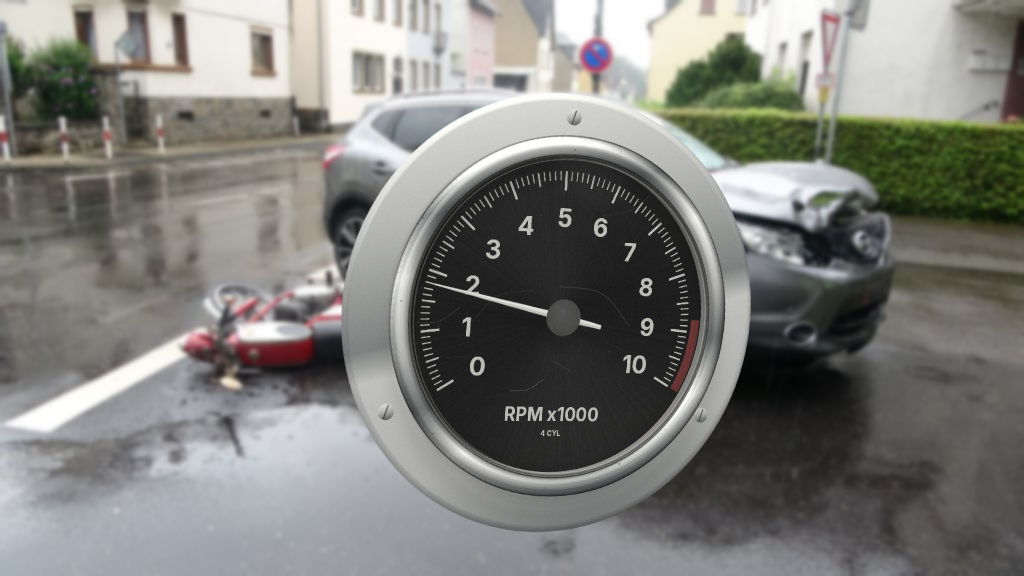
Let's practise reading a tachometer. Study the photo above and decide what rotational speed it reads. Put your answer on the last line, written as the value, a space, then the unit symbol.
1800 rpm
